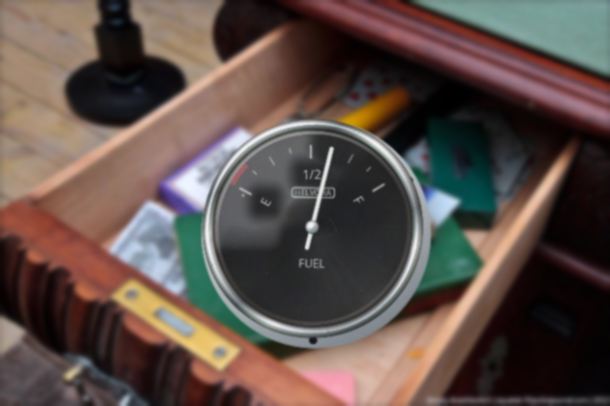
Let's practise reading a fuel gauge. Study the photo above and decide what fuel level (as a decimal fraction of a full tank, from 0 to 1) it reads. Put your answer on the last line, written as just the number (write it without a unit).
0.625
